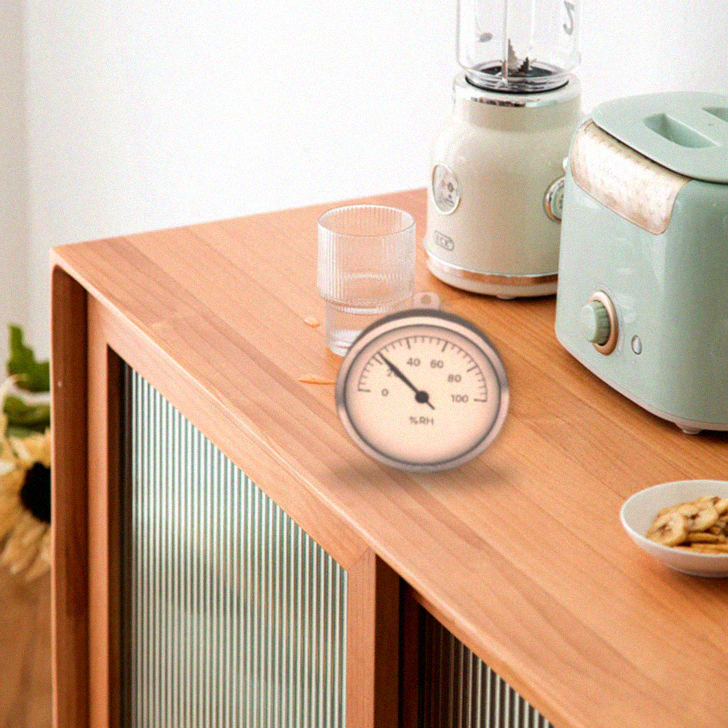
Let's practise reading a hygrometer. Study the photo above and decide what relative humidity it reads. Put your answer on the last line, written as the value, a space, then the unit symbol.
24 %
